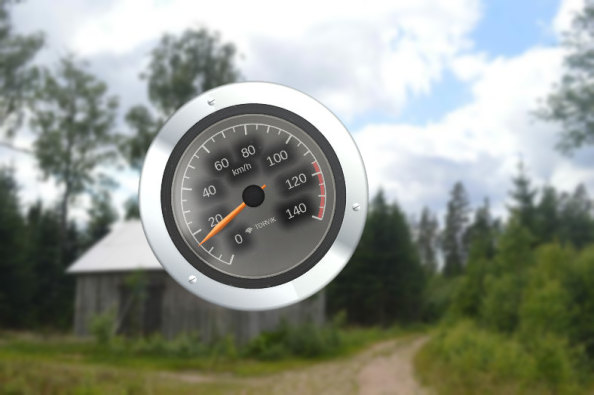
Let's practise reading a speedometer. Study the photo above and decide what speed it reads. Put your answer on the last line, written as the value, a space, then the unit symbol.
15 km/h
